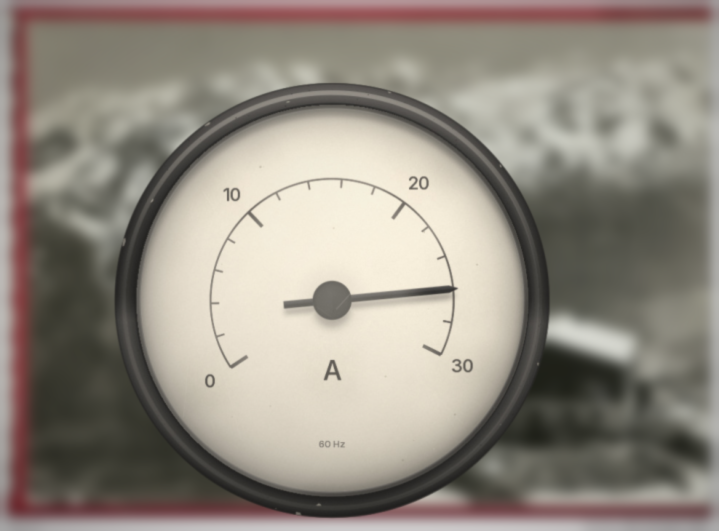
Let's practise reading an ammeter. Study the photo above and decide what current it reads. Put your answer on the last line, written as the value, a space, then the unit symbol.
26 A
